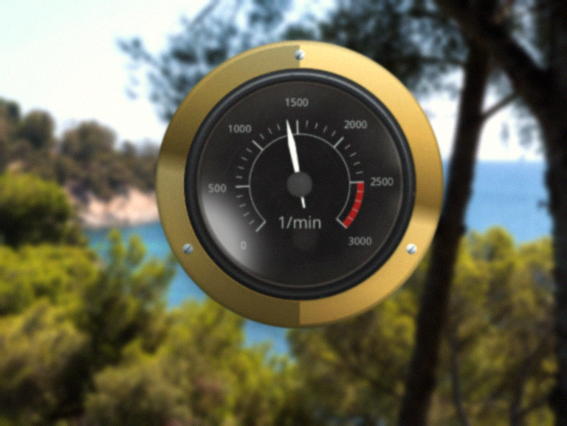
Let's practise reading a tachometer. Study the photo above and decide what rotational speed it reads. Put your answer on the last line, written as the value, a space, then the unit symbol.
1400 rpm
